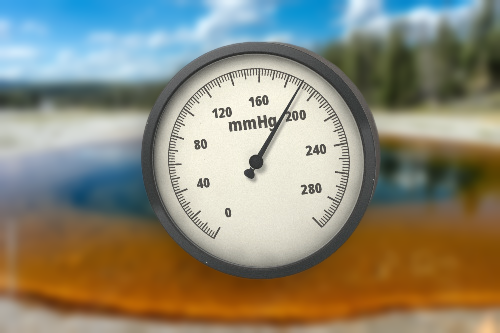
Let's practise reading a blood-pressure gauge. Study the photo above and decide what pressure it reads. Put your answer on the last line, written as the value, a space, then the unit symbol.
190 mmHg
